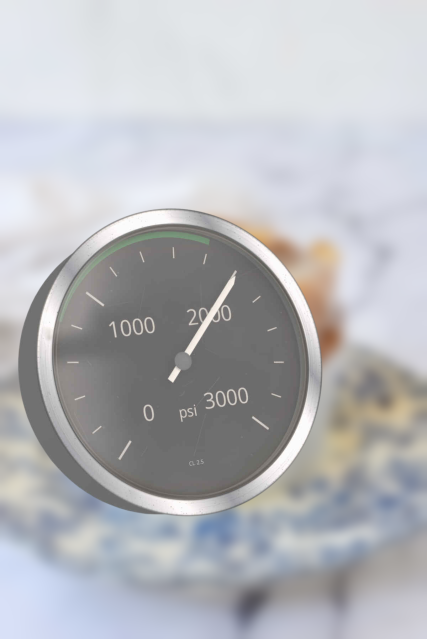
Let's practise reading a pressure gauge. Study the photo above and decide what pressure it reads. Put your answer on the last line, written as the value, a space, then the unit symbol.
2000 psi
